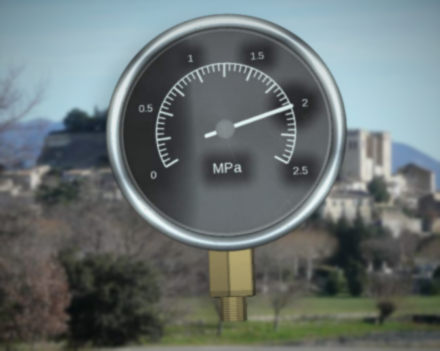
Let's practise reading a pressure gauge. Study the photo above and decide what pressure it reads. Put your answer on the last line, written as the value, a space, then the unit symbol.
2 MPa
